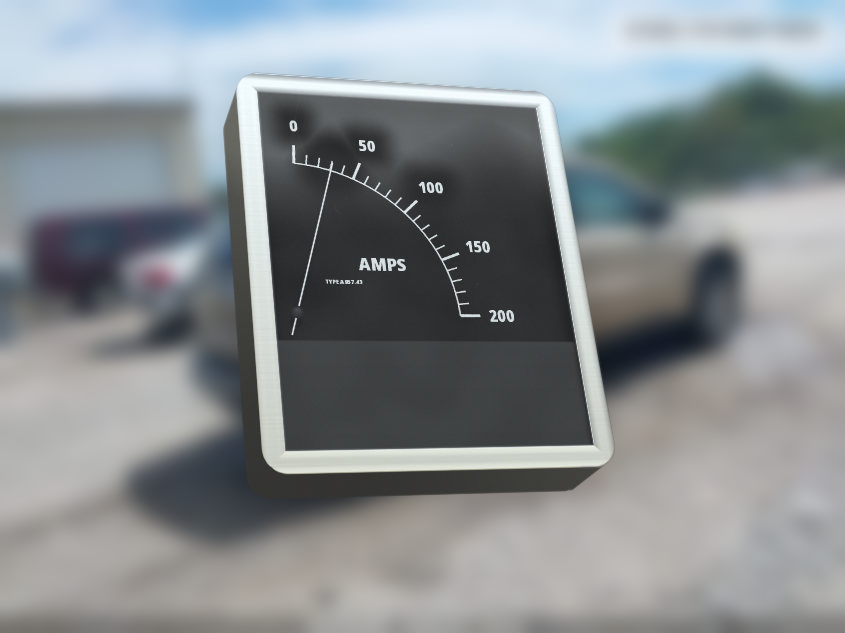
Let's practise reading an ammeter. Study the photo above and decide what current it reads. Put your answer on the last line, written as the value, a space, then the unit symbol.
30 A
